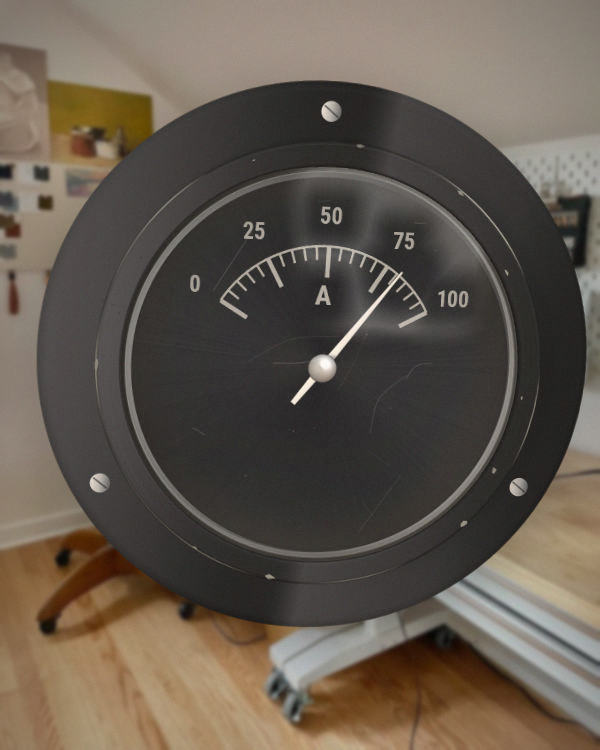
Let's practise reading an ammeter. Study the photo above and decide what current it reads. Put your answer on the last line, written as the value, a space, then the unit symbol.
80 A
